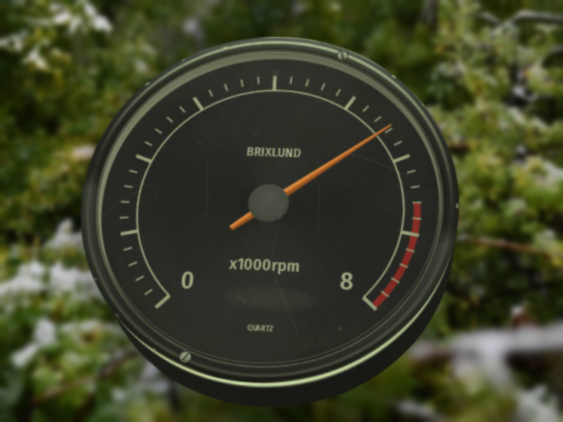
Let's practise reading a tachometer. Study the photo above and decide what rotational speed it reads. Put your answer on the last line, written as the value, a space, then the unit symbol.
5600 rpm
